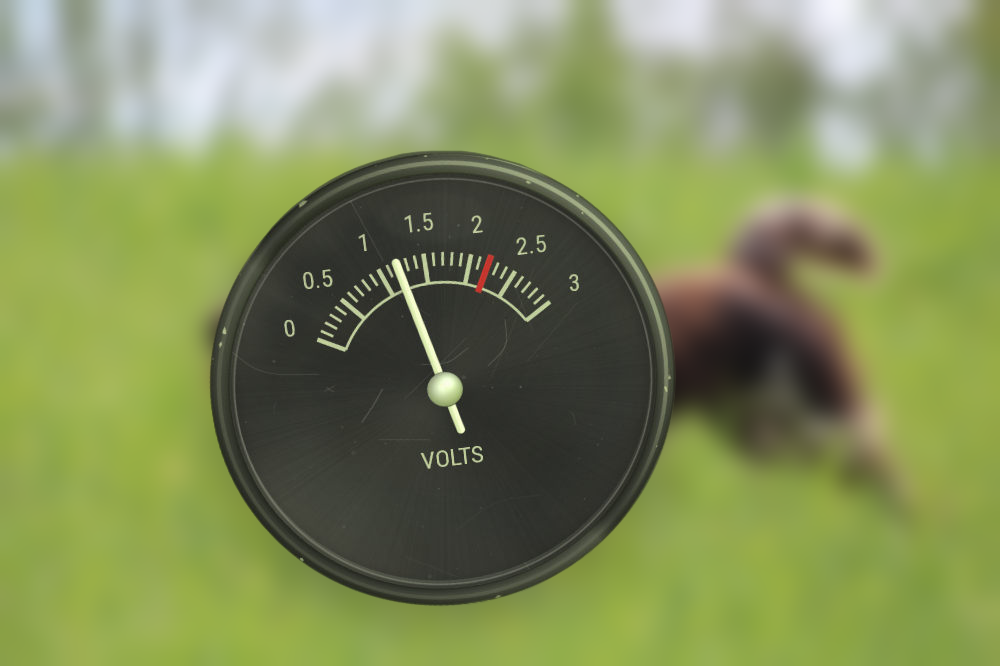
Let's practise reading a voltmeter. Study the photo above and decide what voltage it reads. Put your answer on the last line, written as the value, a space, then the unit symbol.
1.2 V
